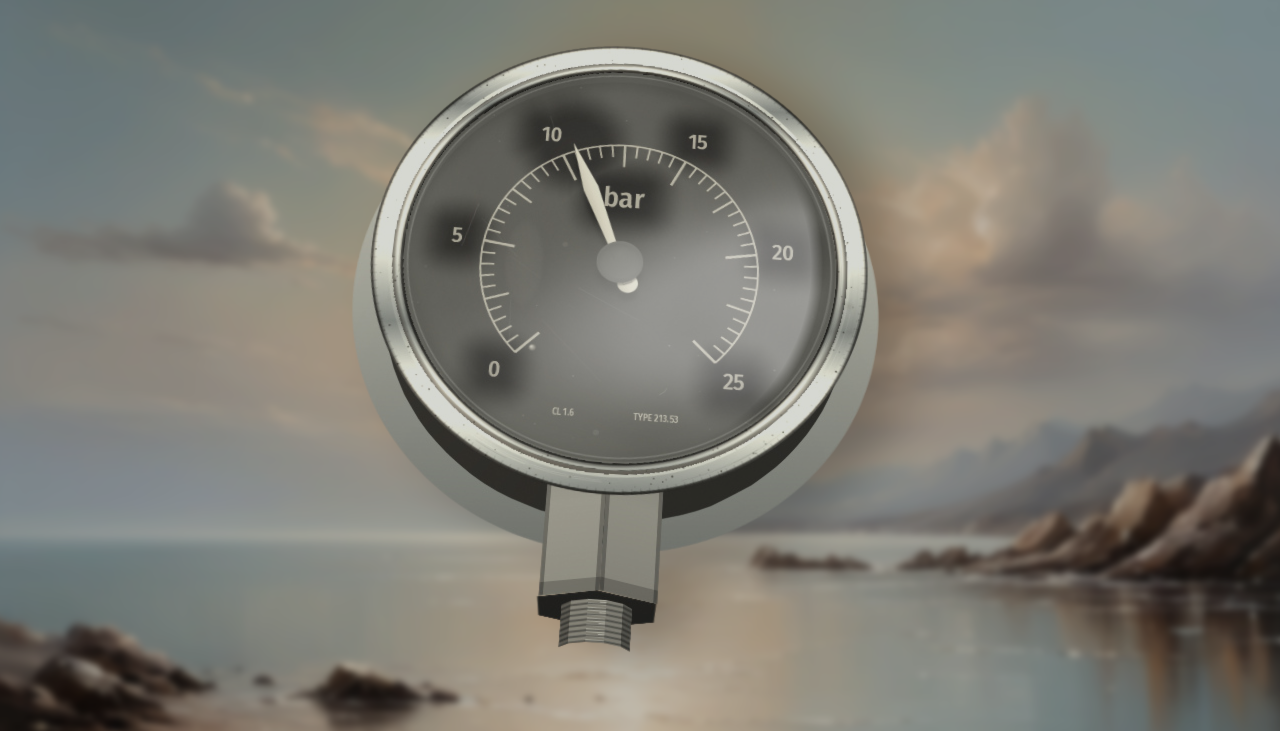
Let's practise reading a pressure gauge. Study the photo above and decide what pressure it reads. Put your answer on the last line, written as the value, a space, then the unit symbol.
10.5 bar
